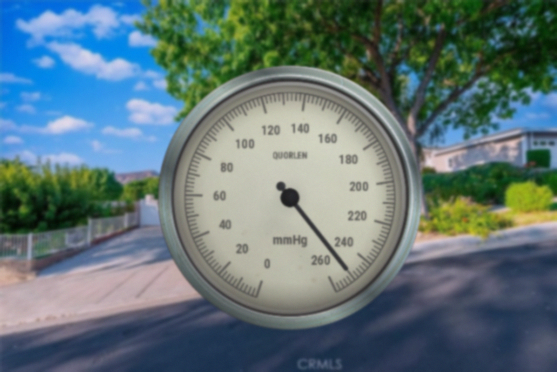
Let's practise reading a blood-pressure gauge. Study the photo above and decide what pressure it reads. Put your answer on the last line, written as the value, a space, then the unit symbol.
250 mmHg
